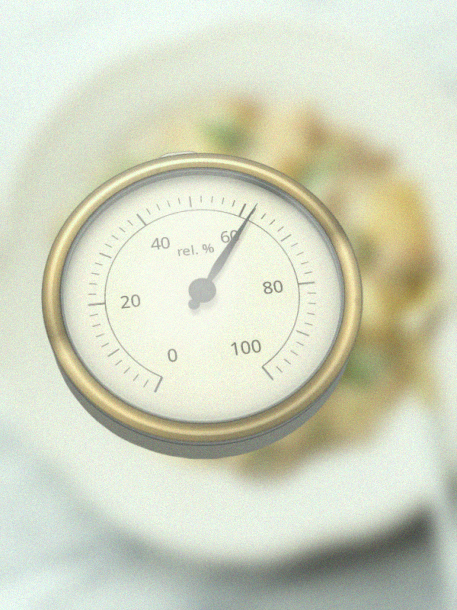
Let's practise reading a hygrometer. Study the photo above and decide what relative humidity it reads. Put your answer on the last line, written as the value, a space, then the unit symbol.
62 %
